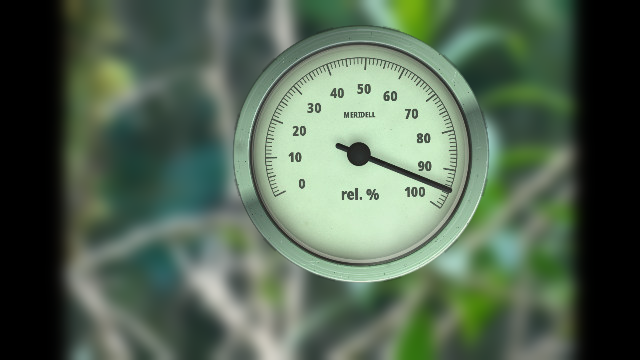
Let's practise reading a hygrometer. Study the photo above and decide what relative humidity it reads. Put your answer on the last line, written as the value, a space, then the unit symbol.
95 %
